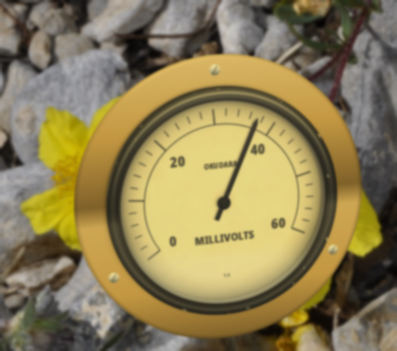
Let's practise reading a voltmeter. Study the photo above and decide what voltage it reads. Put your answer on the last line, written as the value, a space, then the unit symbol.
37 mV
